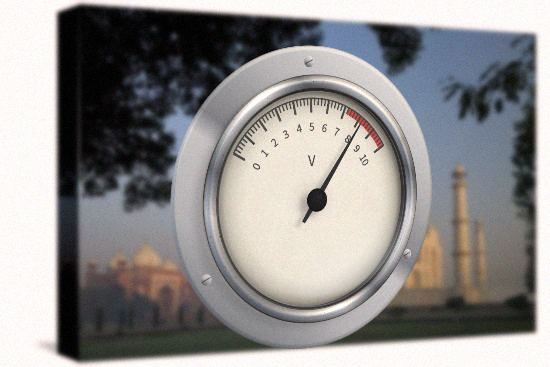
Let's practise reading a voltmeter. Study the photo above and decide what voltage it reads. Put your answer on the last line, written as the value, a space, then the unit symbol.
8 V
